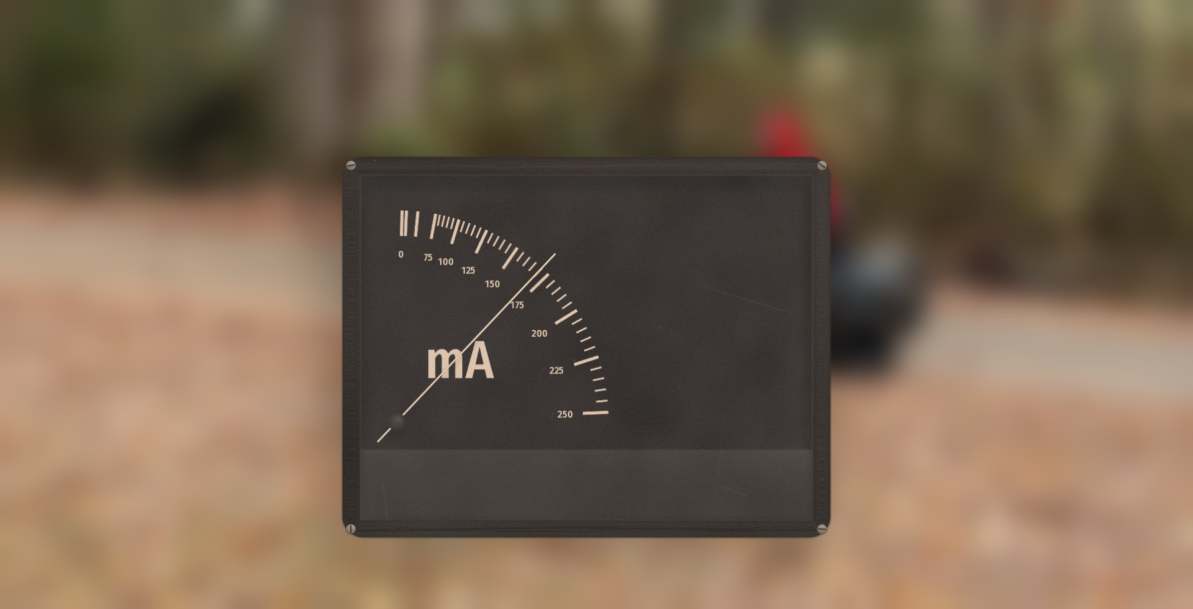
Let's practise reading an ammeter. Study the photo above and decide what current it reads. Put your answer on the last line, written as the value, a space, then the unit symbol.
170 mA
